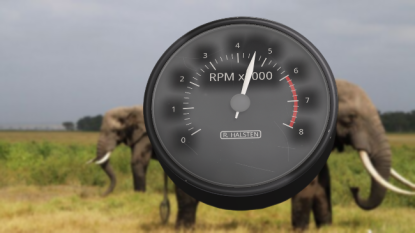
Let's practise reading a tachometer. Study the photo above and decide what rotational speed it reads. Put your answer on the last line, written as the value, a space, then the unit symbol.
4600 rpm
